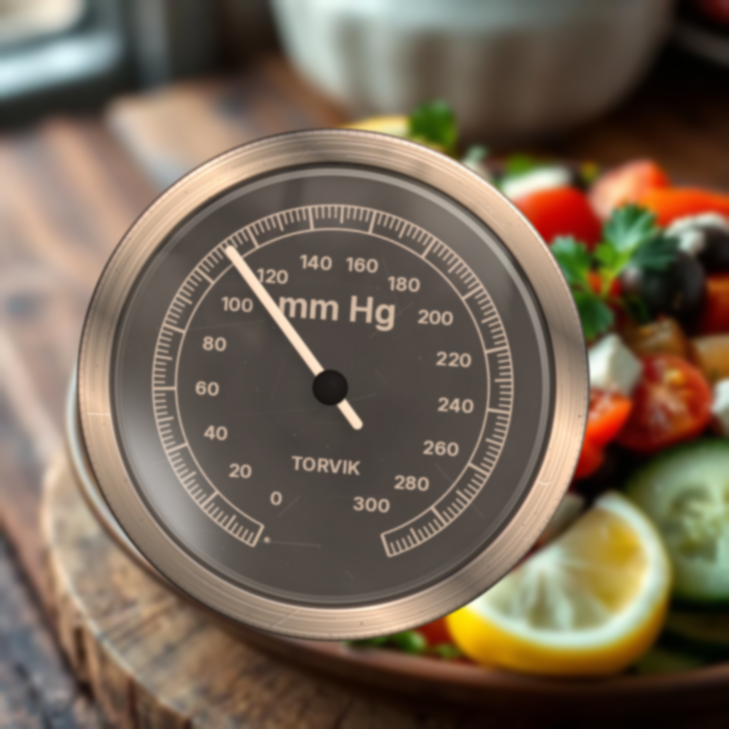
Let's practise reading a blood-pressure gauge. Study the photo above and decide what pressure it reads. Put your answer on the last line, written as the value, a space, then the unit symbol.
112 mmHg
